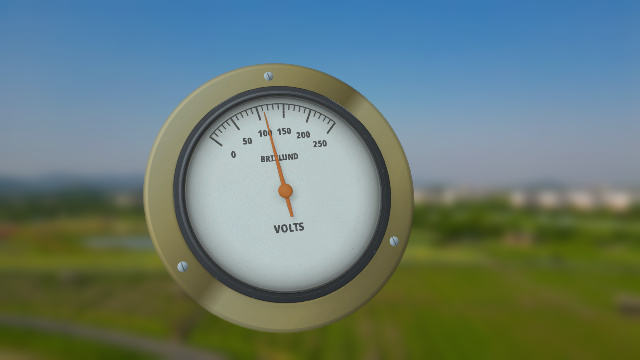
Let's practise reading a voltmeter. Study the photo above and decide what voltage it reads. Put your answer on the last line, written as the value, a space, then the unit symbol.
110 V
